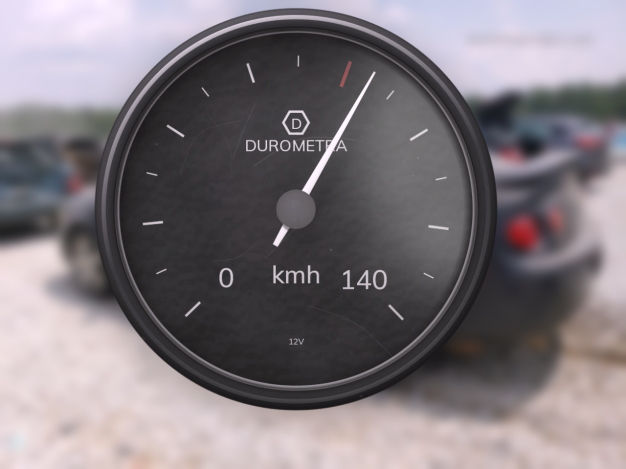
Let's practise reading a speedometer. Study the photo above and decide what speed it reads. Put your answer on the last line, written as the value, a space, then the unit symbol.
85 km/h
